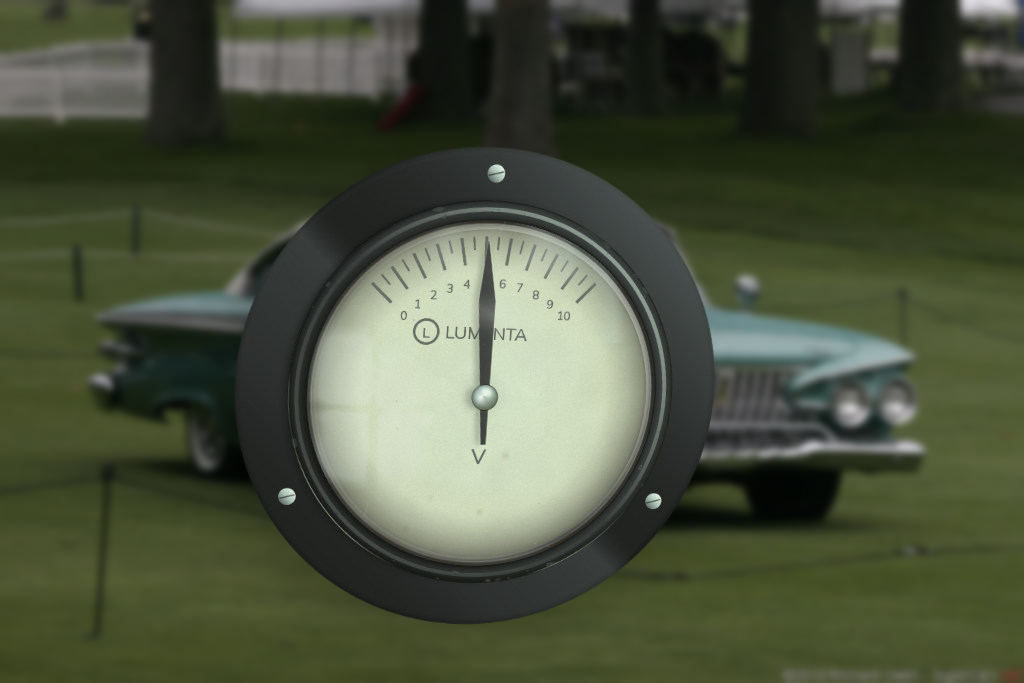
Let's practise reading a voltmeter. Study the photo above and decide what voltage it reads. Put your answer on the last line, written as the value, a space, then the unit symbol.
5 V
